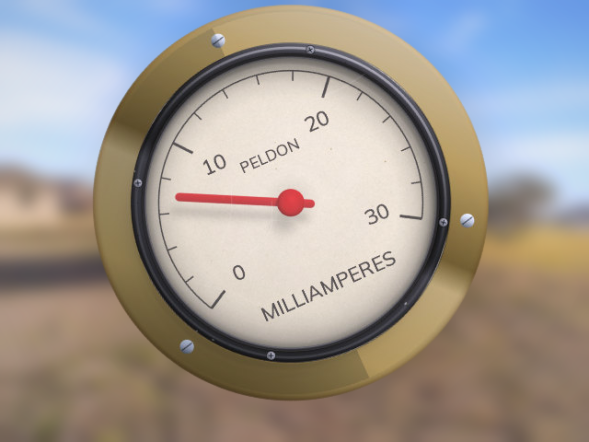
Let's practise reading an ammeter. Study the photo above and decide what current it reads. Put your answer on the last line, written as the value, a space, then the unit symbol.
7 mA
